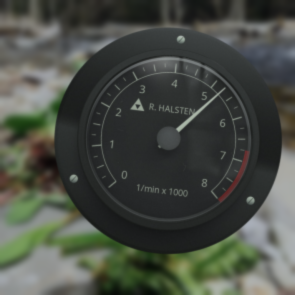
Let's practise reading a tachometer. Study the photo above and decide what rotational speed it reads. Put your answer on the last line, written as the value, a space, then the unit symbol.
5250 rpm
